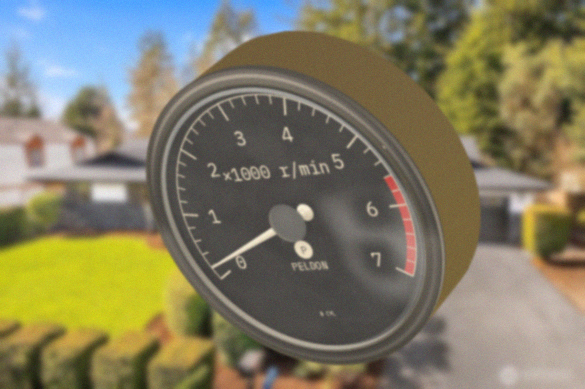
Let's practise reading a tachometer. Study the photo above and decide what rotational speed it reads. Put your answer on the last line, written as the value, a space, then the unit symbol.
200 rpm
